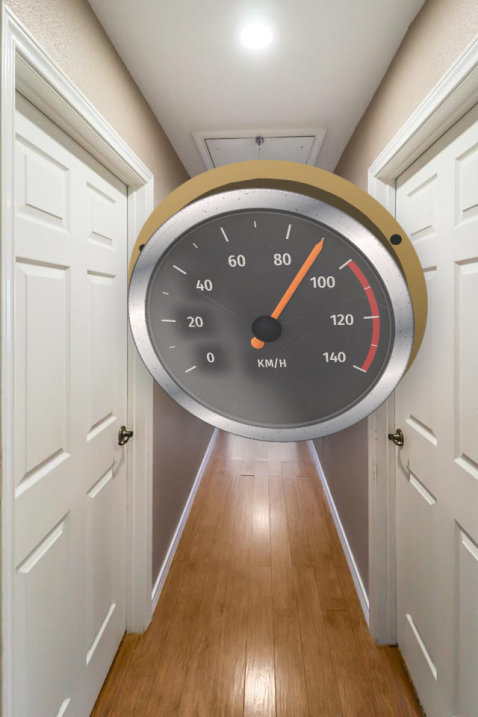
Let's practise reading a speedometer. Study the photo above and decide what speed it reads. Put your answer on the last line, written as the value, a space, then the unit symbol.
90 km/h
